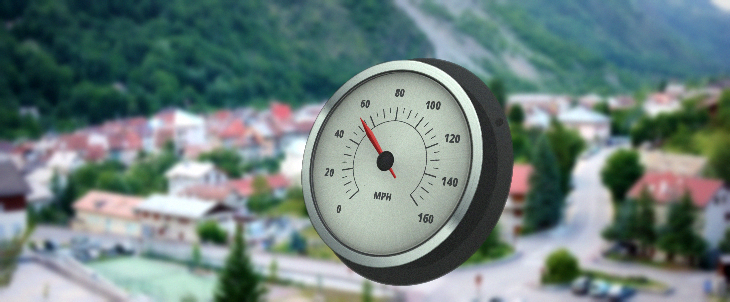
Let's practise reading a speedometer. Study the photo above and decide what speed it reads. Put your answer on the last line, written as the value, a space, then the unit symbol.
55 mph
